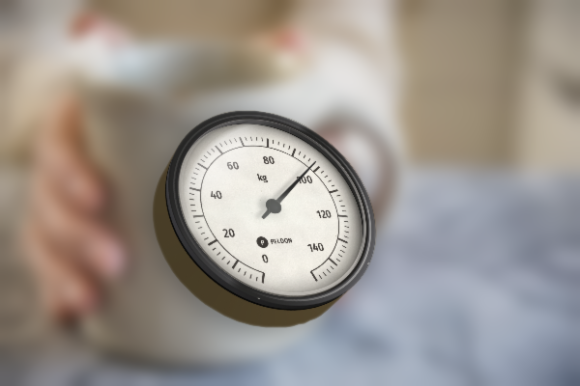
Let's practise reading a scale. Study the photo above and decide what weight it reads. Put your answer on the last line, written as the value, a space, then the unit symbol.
98 kg
